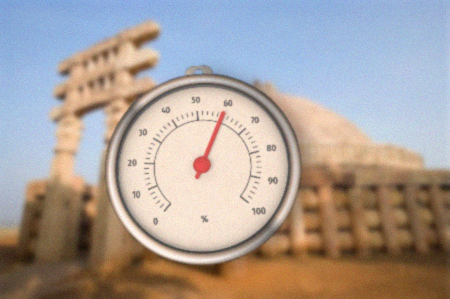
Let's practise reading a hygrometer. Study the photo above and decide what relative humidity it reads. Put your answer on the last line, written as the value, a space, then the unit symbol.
60 %
